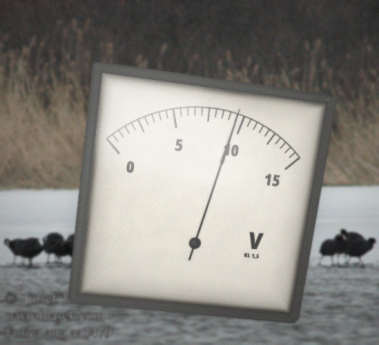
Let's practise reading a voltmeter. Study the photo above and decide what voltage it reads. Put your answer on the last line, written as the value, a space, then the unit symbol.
9.5 V
